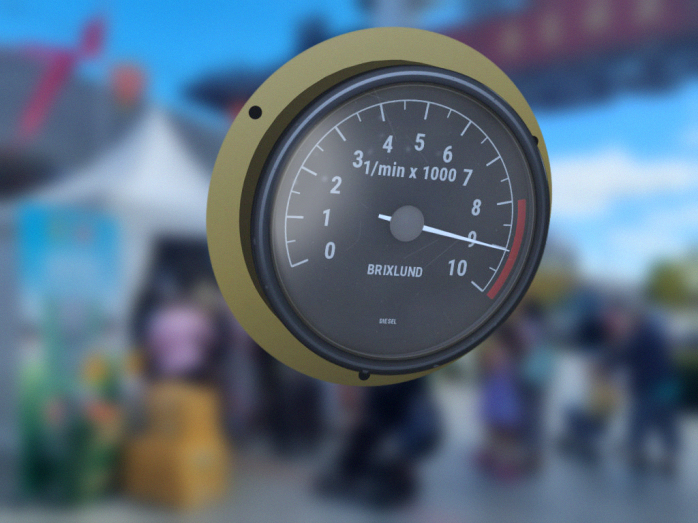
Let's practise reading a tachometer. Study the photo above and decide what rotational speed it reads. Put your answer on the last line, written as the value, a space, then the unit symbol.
9000 rpm
